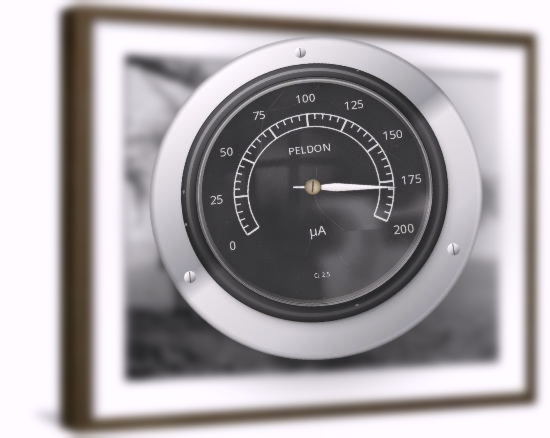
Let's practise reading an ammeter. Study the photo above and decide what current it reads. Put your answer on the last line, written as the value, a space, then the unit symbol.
180 µA
